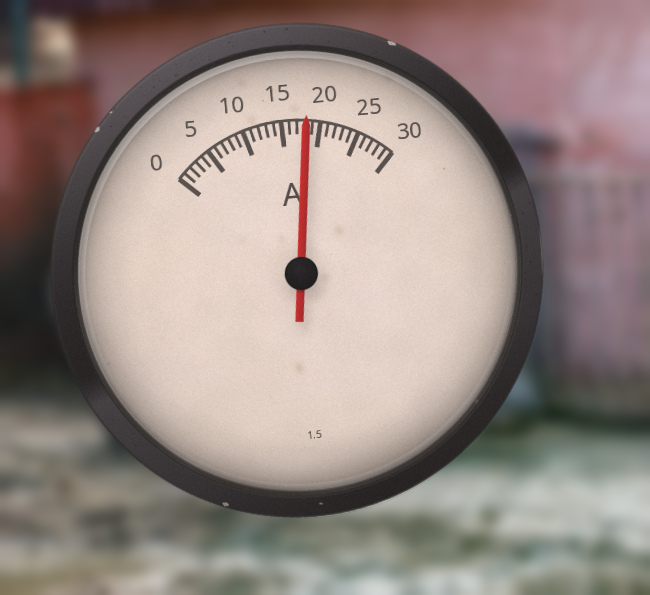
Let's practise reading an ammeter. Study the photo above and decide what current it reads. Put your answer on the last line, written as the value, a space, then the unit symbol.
18 A
